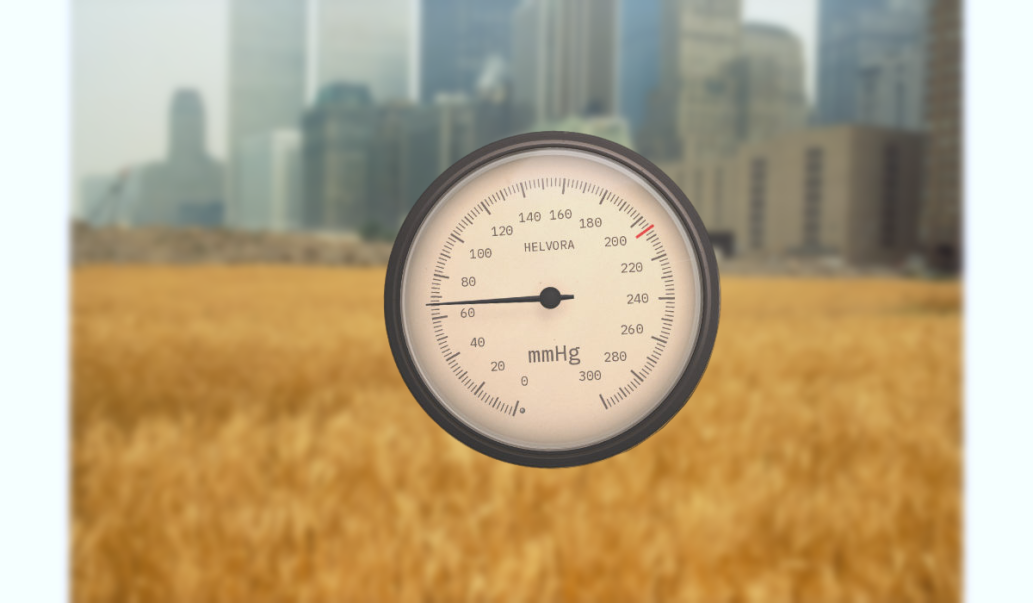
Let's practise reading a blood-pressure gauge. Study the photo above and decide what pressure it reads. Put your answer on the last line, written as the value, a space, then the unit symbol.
66 mmHg
